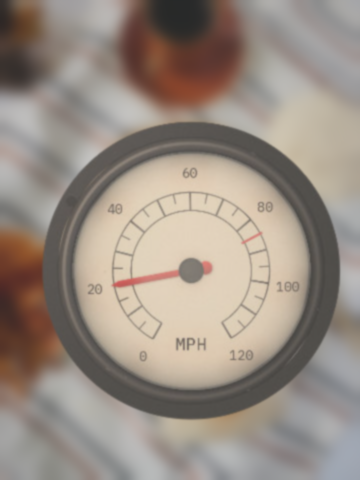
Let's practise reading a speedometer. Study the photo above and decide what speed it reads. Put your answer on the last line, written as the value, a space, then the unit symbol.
20 mph
